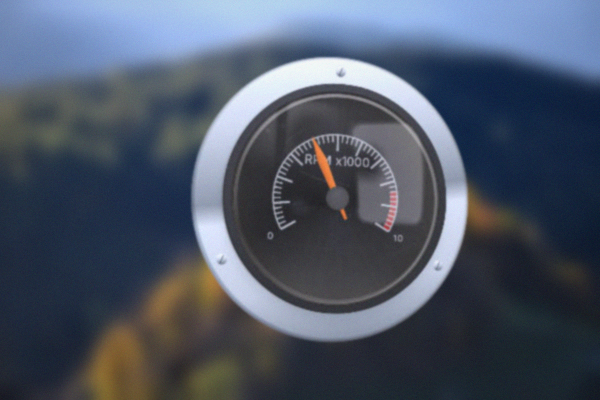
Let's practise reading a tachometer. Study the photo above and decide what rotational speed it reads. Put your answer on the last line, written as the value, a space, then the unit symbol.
4000 rpm
